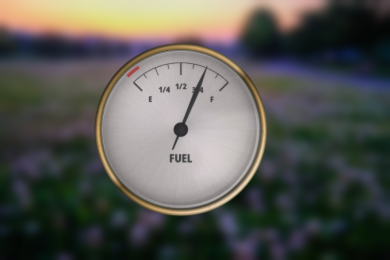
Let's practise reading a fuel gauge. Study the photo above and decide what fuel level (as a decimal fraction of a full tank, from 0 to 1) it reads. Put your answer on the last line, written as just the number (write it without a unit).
0.75
